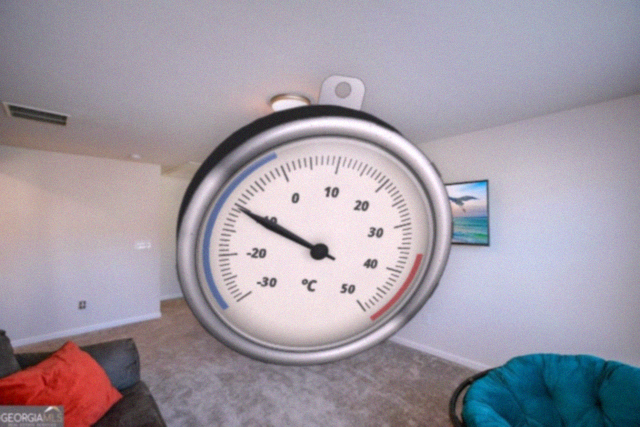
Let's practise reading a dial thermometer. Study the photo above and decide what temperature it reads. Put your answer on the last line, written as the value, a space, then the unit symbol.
-10 °C
